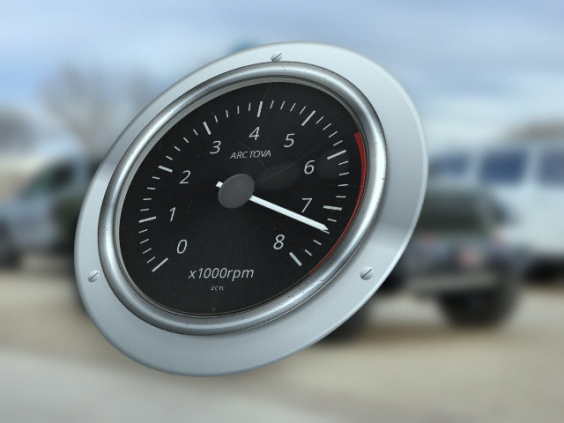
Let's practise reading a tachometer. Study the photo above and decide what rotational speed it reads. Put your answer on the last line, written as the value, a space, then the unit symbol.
7400 rpm
